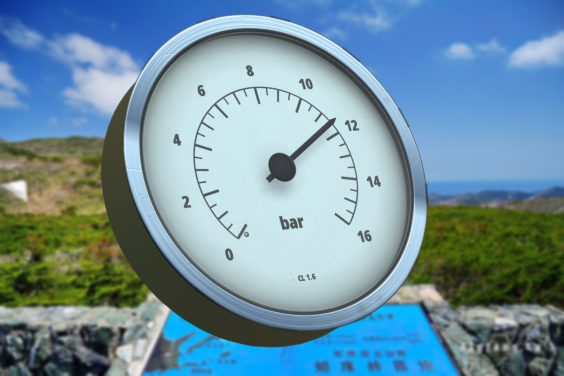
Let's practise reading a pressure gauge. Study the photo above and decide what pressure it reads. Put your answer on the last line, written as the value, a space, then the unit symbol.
11.5 bar
